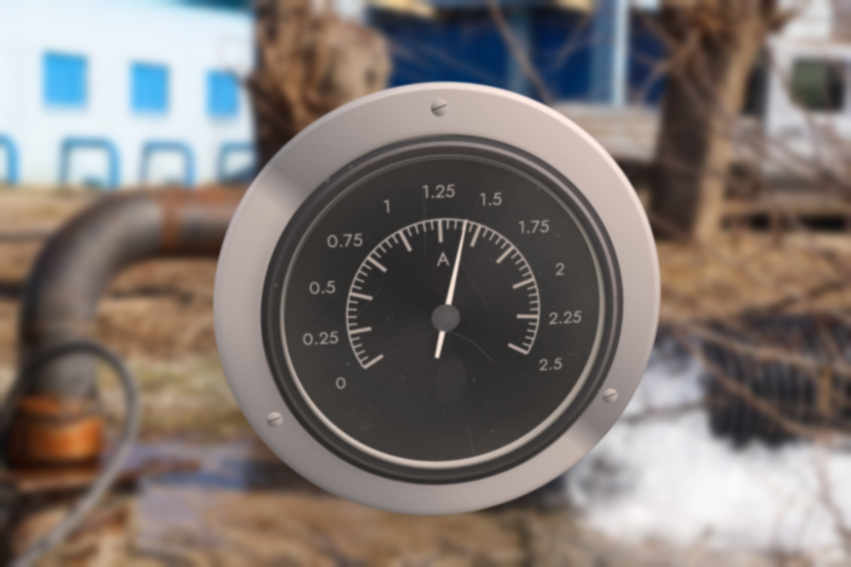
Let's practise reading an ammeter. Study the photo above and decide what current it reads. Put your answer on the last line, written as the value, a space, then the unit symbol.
1.4 A
